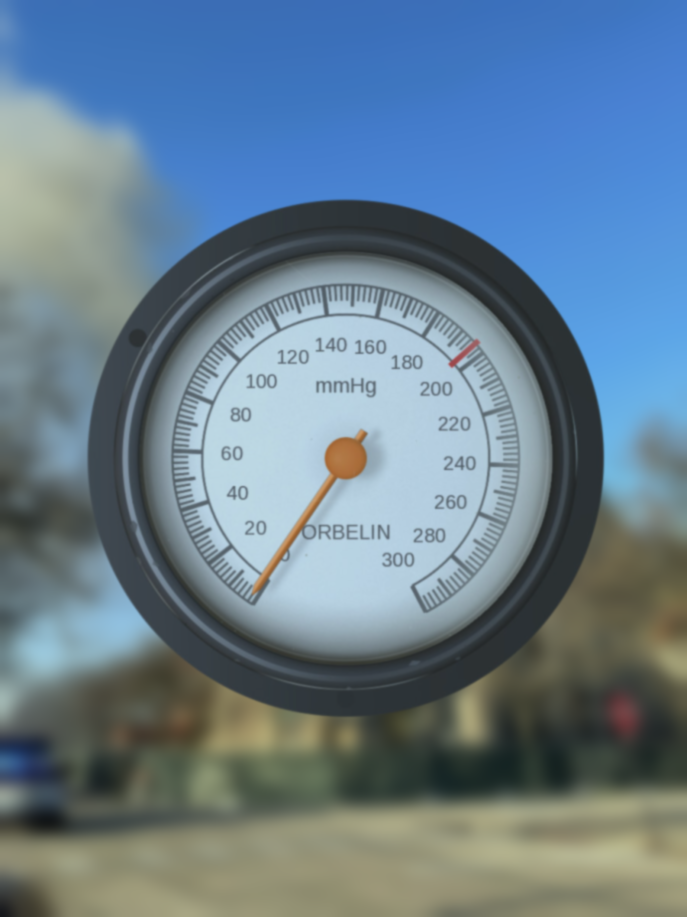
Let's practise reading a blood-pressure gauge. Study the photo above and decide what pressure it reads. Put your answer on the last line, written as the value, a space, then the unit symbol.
2 mmHg
